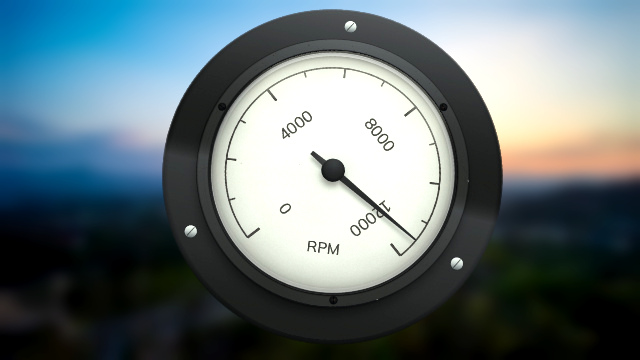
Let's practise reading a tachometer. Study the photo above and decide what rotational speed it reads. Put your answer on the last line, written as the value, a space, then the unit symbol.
11500 rpm
